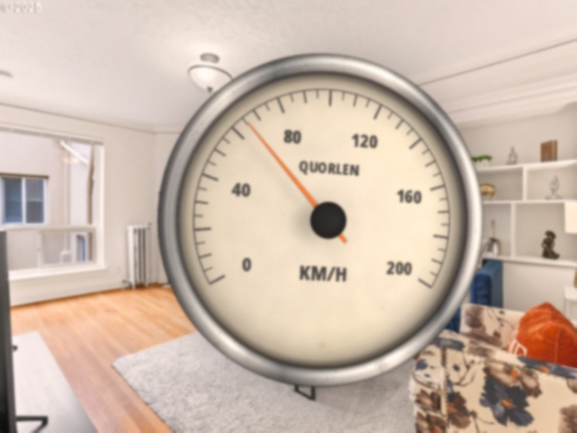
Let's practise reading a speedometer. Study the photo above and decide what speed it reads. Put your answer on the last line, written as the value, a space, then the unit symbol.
65 km/h
